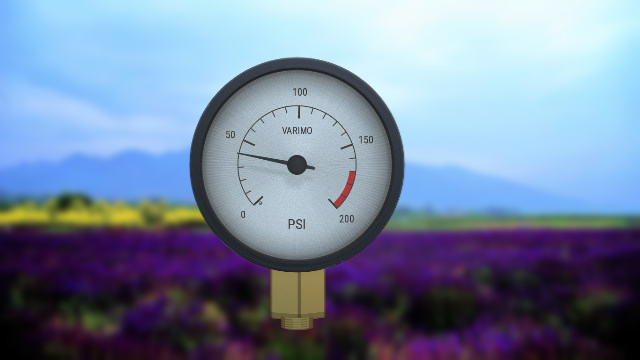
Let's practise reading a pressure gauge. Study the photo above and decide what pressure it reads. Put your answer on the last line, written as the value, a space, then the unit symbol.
40 psi
